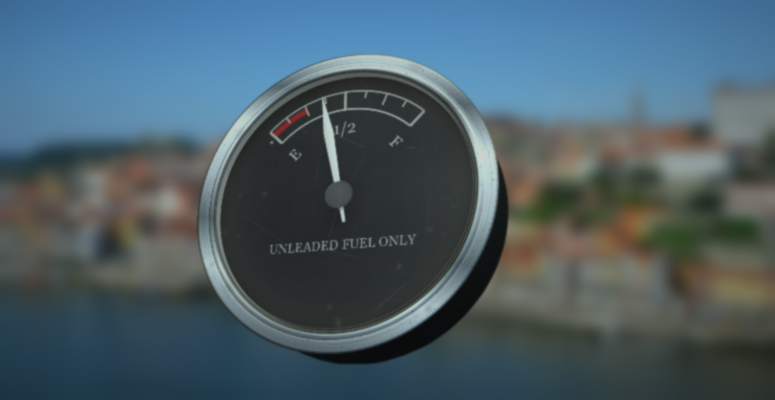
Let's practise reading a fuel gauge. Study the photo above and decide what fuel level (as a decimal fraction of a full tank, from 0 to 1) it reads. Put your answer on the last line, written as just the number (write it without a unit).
0.375
